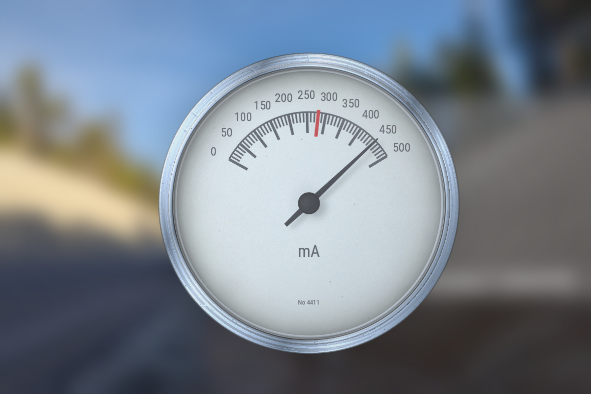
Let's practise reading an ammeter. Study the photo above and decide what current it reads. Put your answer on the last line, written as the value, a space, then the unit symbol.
450 mA
